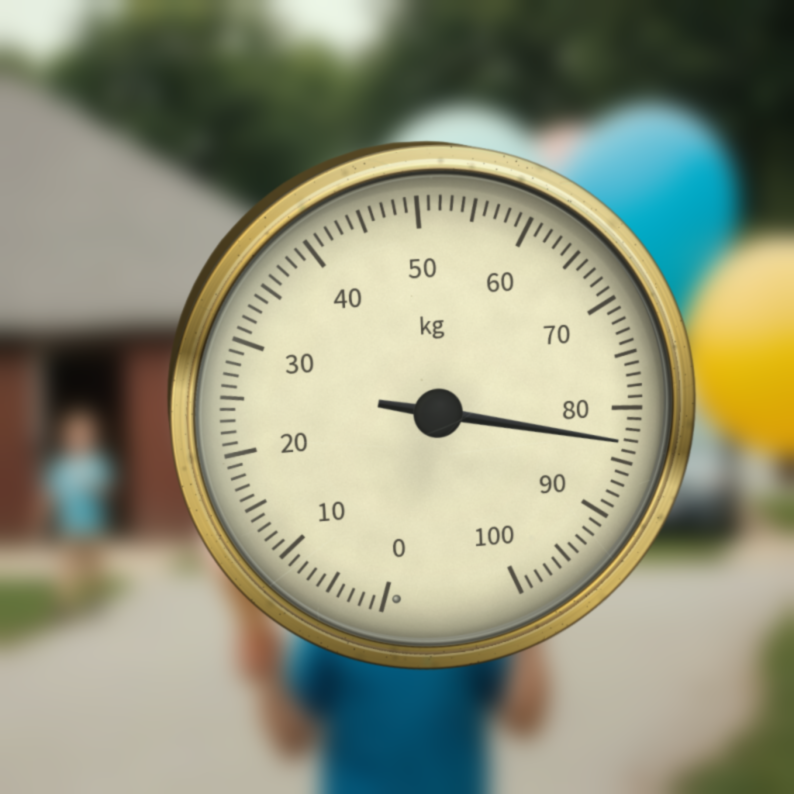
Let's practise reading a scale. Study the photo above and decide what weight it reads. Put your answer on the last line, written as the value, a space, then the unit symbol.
83 kg
